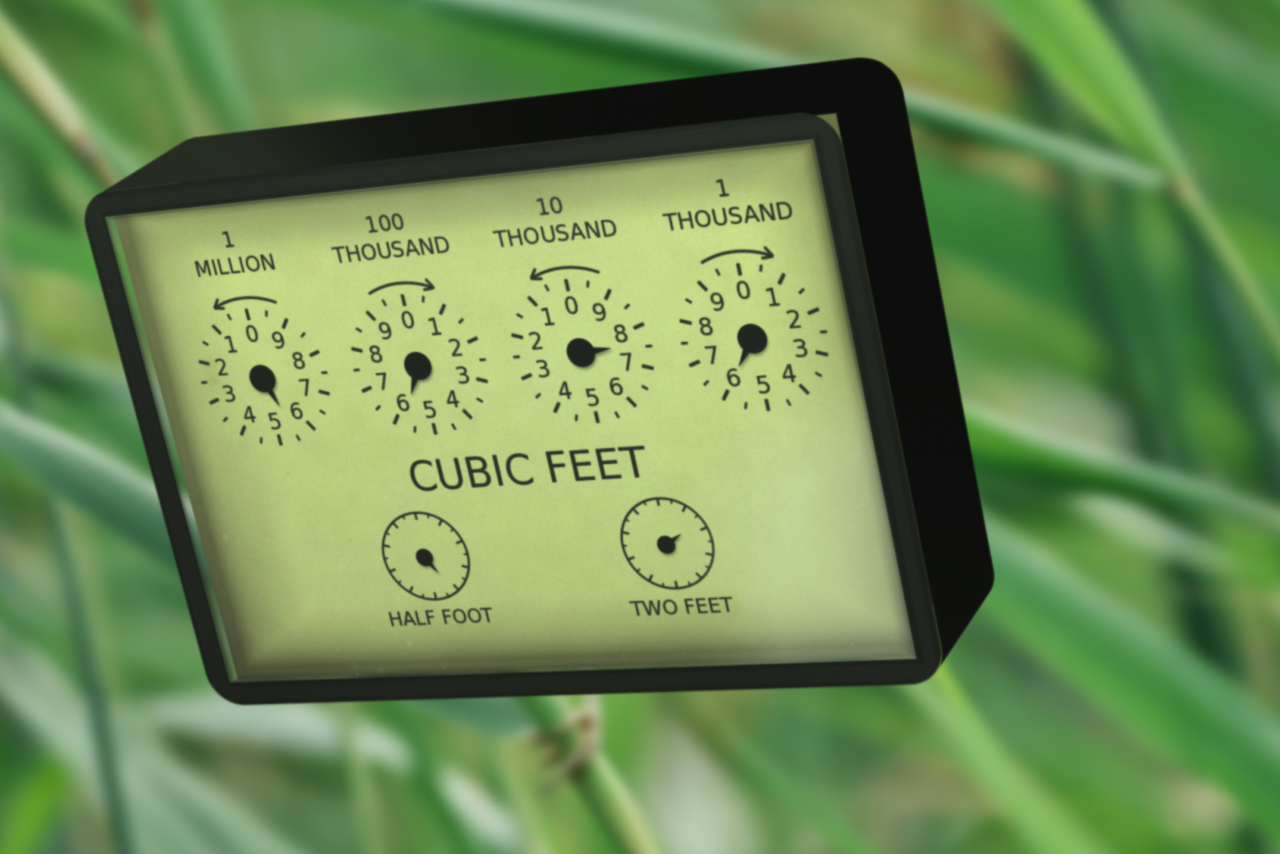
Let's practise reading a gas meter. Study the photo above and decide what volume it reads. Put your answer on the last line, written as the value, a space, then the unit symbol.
557600 ft³
